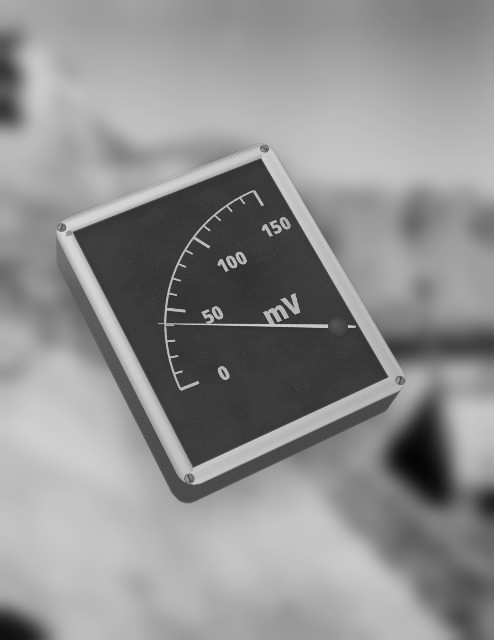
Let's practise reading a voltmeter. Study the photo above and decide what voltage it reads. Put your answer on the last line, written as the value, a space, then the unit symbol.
40 mV
